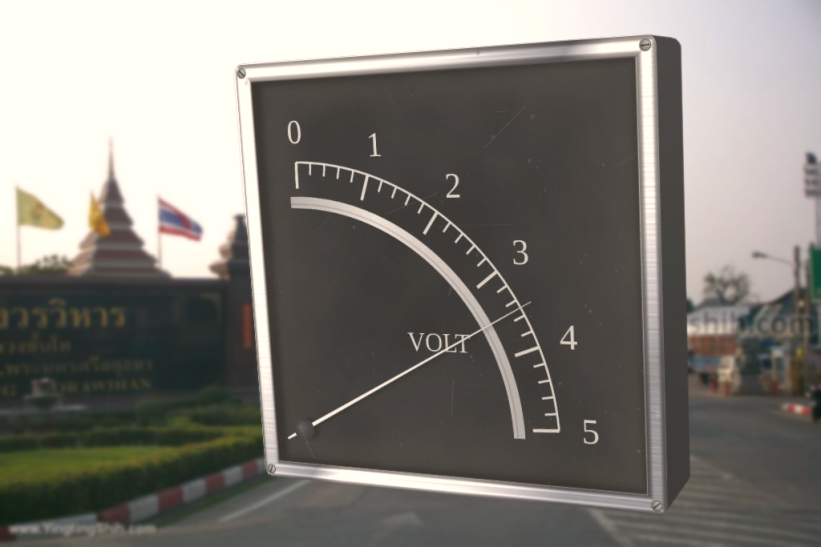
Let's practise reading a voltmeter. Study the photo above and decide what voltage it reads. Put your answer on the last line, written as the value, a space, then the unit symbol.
3.5 V
